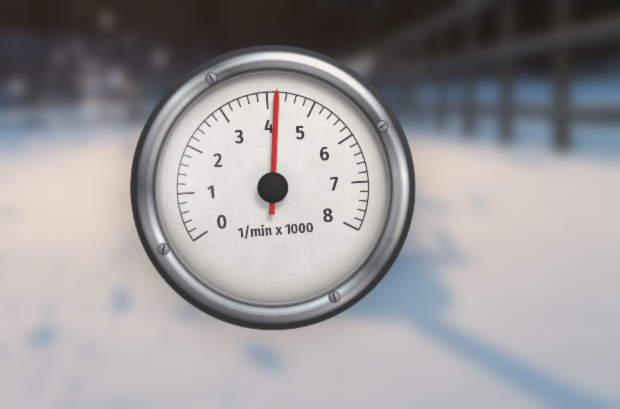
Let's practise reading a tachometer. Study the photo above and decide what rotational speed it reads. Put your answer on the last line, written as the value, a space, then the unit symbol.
4200 rpm
